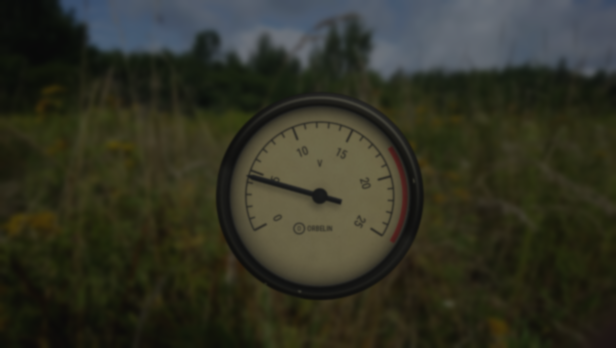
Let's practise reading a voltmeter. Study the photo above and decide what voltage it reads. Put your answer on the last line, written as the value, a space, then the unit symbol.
4.5 V
